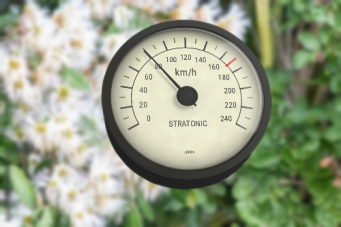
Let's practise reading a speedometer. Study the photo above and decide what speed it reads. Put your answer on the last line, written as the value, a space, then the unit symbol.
80 km/h
